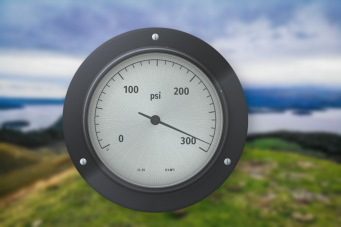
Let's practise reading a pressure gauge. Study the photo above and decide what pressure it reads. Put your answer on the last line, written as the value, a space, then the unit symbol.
290 psi
